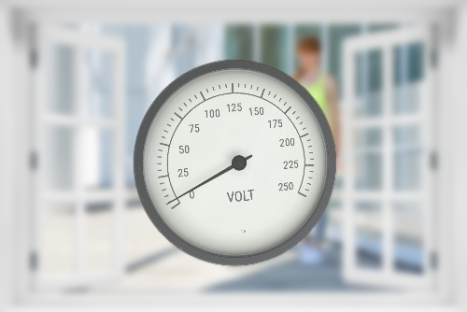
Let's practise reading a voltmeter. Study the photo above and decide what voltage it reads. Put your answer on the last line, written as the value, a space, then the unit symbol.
5 V
